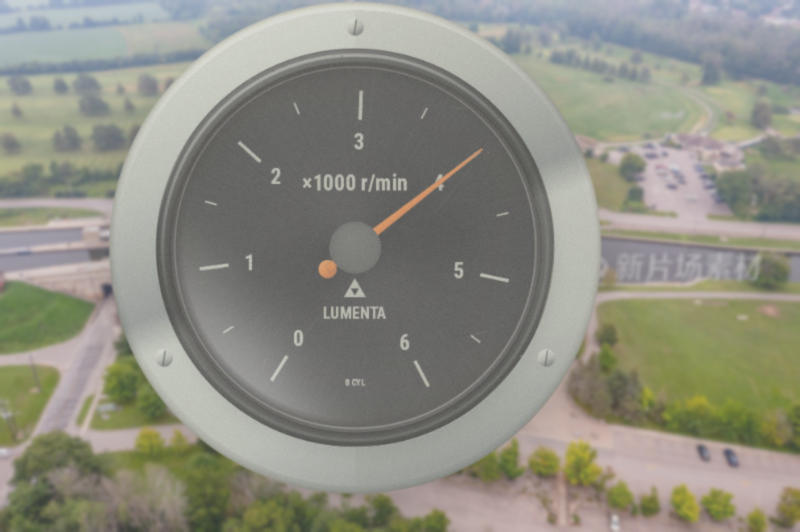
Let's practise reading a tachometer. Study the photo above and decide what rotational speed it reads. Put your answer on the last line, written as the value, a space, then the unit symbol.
4000 rpm
